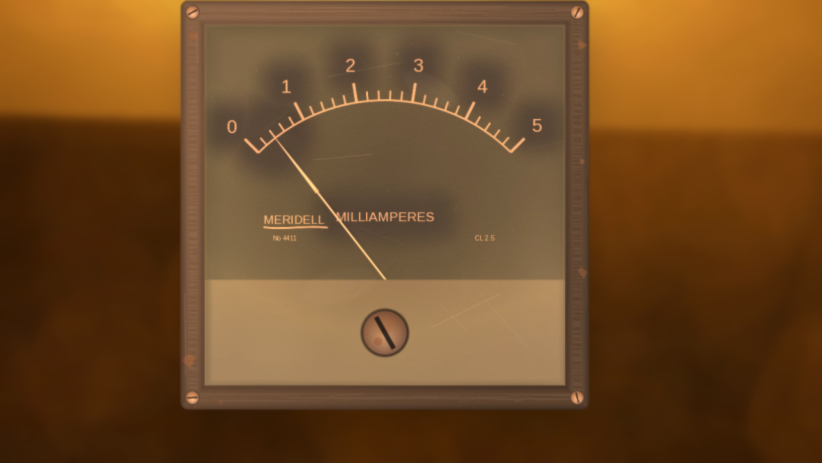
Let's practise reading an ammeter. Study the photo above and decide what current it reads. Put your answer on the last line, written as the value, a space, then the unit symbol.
0.4 mA
